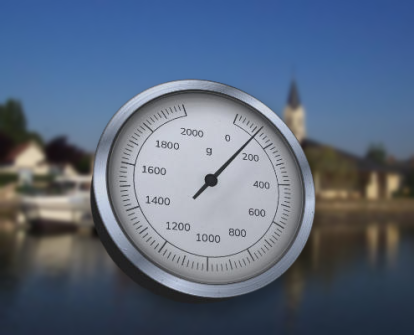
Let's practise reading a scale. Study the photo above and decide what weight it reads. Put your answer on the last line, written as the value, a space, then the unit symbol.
120 g
